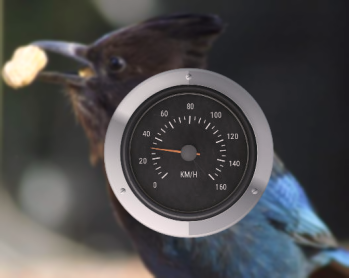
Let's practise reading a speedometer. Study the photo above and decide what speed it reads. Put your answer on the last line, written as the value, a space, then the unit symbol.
30 km/h
